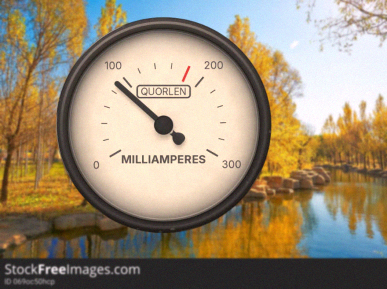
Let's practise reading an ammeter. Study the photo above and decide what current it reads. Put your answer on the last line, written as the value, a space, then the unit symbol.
90 mA
